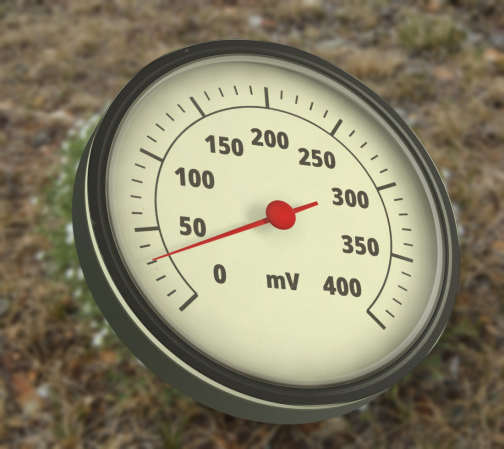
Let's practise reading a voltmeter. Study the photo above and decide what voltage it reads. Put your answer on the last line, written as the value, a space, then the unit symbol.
30 mV
